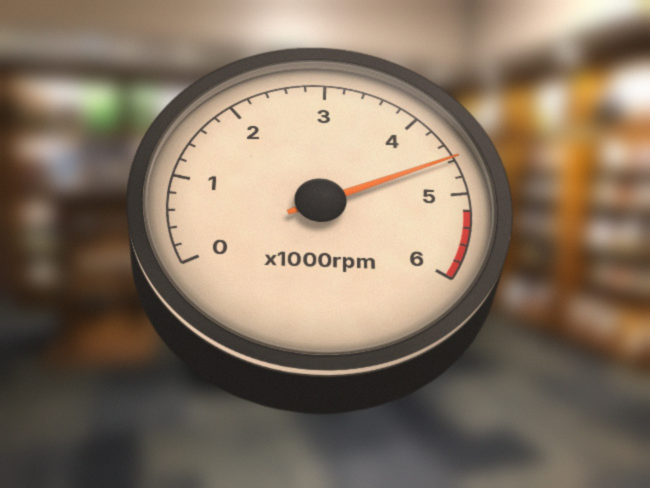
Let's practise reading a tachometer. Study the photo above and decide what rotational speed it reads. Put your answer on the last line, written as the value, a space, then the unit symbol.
4600 rpm
